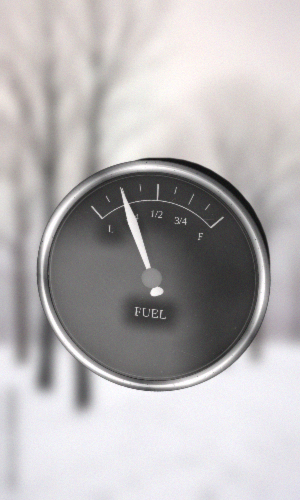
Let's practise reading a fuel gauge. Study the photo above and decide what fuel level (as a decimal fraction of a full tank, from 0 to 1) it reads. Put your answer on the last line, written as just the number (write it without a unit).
0.25
